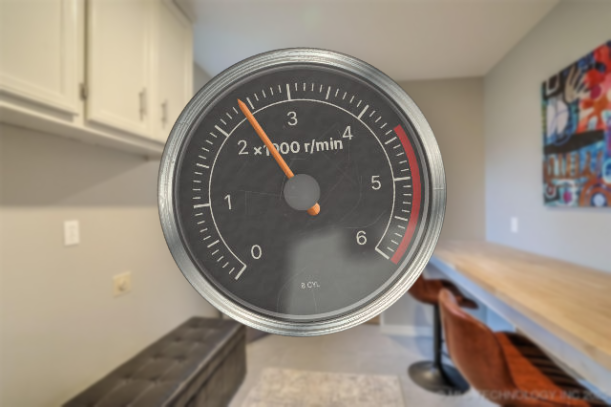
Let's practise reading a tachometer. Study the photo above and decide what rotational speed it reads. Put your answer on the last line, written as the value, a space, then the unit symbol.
2400 rpm
